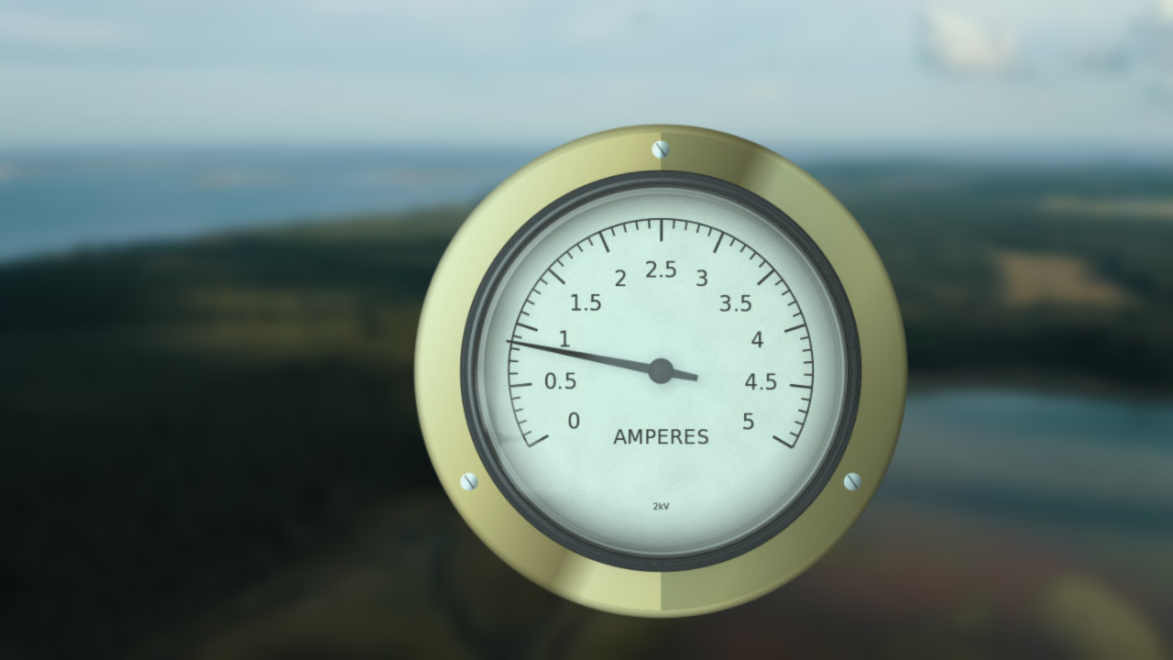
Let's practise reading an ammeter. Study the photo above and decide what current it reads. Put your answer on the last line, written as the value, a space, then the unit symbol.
0.85 A
